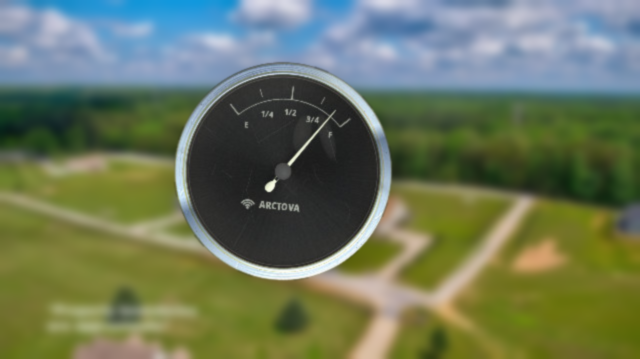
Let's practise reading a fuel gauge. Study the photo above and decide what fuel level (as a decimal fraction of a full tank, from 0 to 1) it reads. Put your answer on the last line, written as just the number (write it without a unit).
0.875
